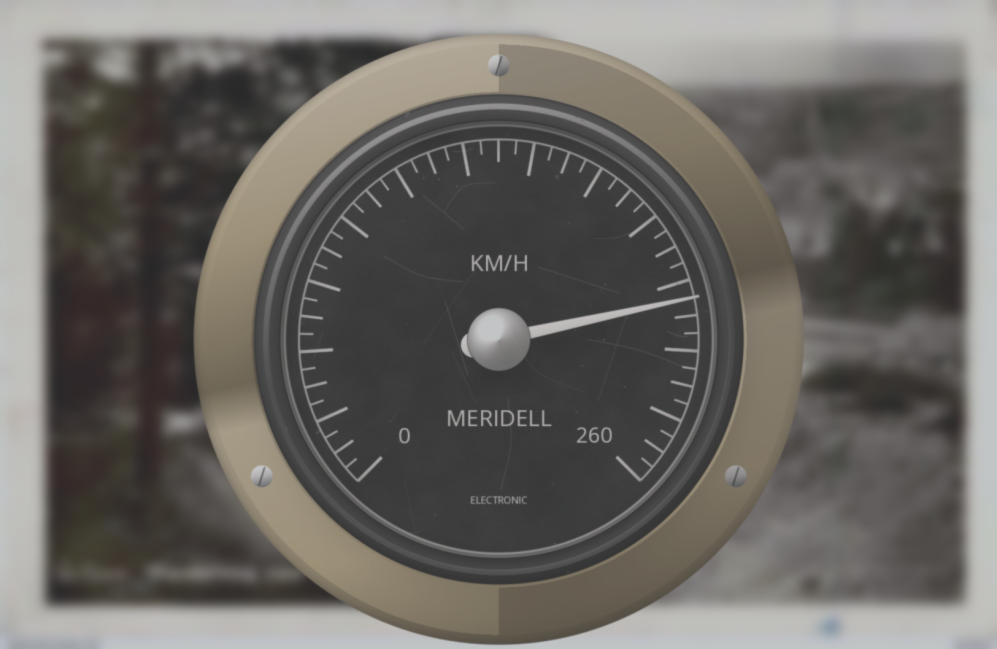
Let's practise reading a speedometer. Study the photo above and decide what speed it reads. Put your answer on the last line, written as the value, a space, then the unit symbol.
205 km/h
